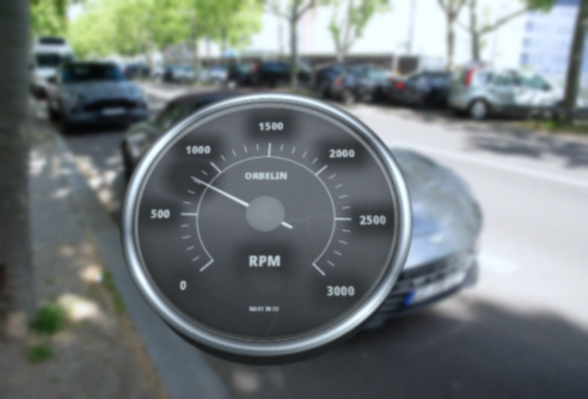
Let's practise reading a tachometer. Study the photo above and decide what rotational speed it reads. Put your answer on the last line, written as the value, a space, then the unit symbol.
800 rpm
